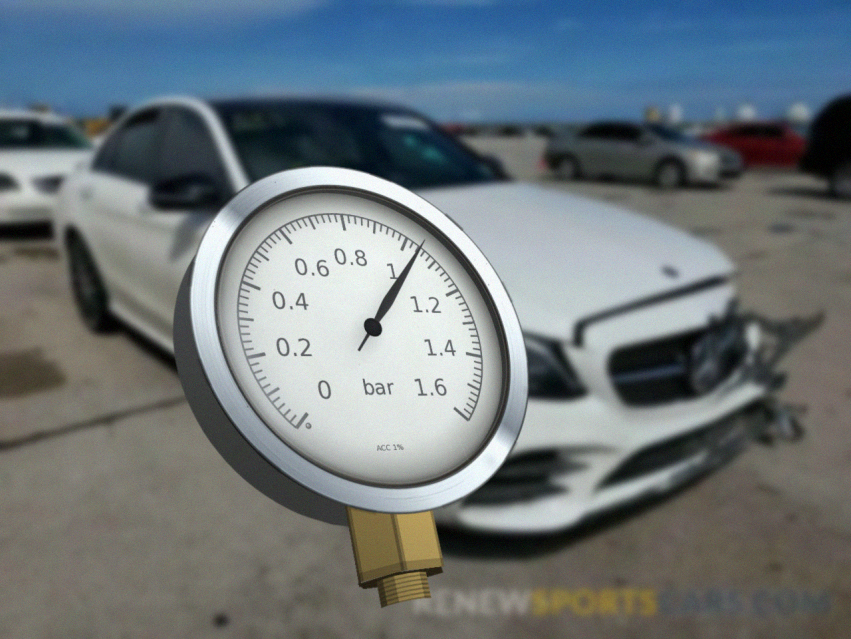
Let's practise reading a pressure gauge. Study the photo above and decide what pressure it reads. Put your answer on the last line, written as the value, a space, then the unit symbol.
1.04 bar
